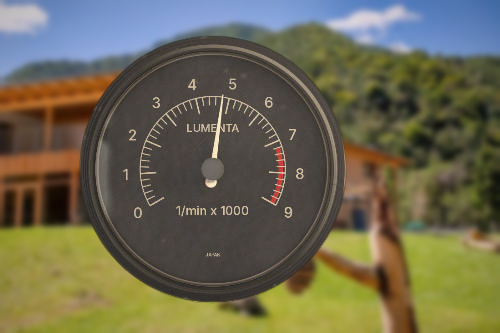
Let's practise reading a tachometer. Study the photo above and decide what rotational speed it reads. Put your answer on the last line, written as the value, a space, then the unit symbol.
4800 rpm
